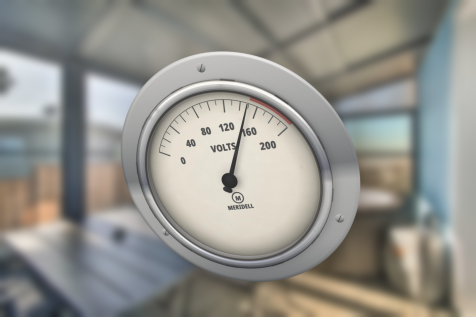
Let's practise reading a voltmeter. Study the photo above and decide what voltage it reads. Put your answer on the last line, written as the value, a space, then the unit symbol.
150 V
